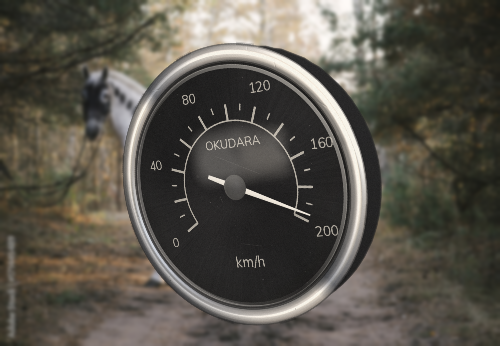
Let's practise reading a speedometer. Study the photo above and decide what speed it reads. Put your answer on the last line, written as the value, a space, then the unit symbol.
195 km/h
